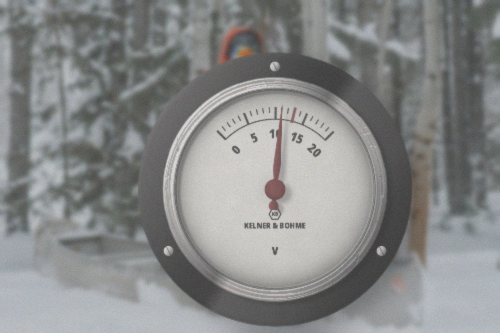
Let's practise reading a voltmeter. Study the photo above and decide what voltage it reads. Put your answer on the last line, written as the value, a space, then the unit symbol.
11 V
